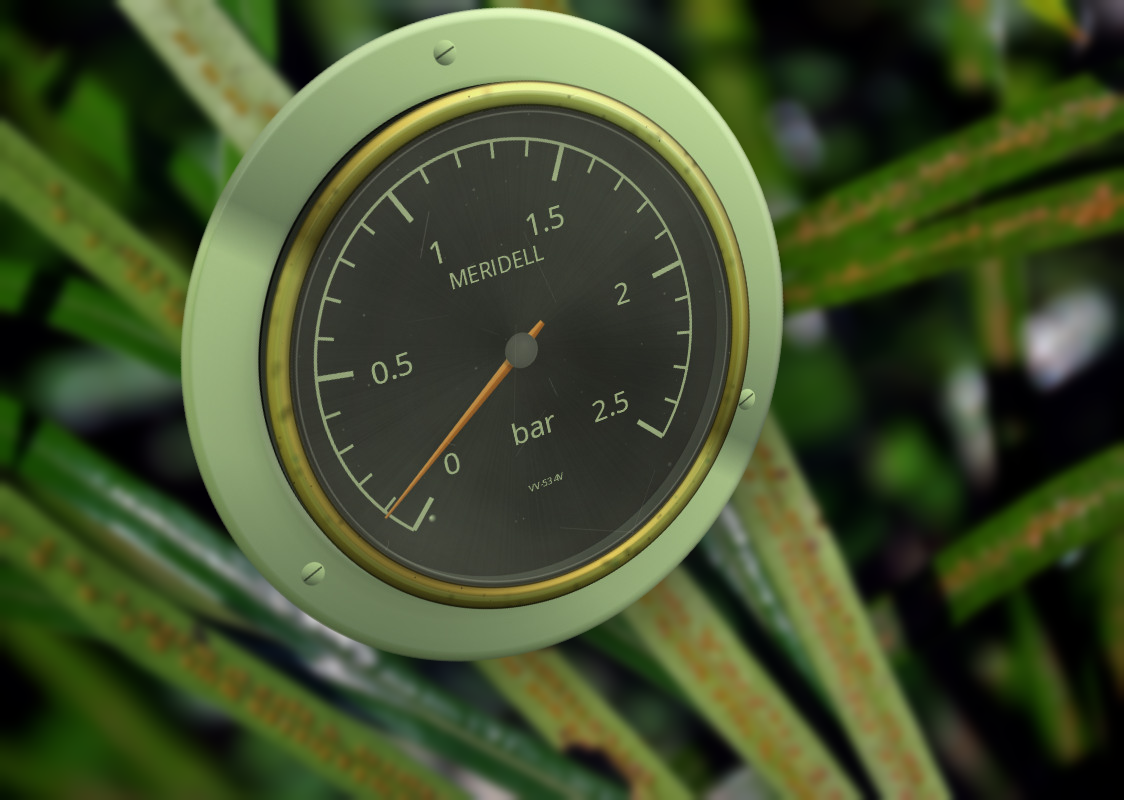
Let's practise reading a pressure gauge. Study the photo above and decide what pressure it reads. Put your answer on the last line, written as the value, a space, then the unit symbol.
0.1 bar
